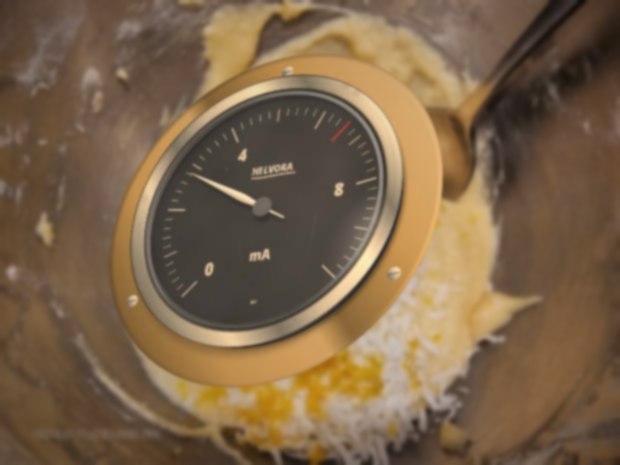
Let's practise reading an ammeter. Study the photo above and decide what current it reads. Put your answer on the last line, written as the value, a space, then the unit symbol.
2.8 mA
